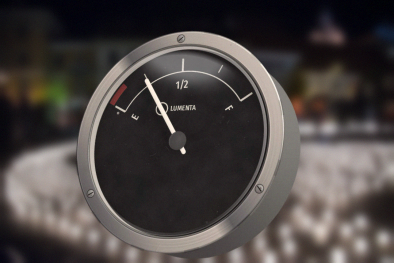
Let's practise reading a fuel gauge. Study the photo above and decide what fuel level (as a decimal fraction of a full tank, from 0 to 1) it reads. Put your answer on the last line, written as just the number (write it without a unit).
0.25
